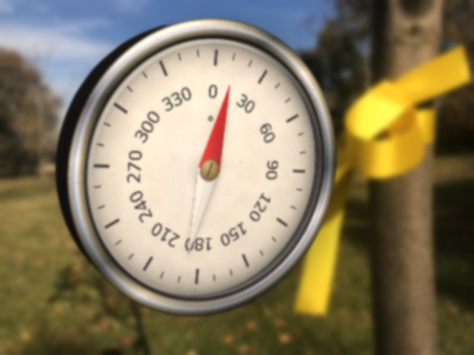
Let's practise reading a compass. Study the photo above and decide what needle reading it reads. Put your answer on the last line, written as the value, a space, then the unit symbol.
10 °
